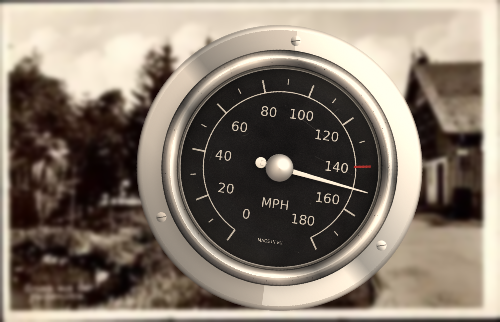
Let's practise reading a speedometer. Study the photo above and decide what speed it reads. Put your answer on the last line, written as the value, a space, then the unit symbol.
150 mph
